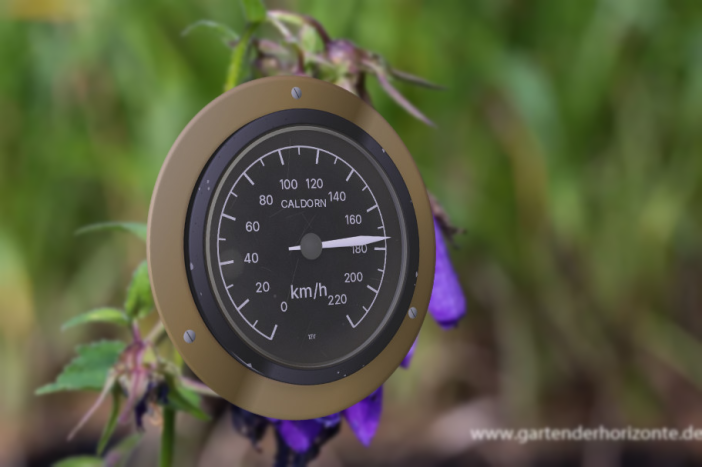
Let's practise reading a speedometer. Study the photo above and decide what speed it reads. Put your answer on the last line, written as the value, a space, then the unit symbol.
175 km/h
